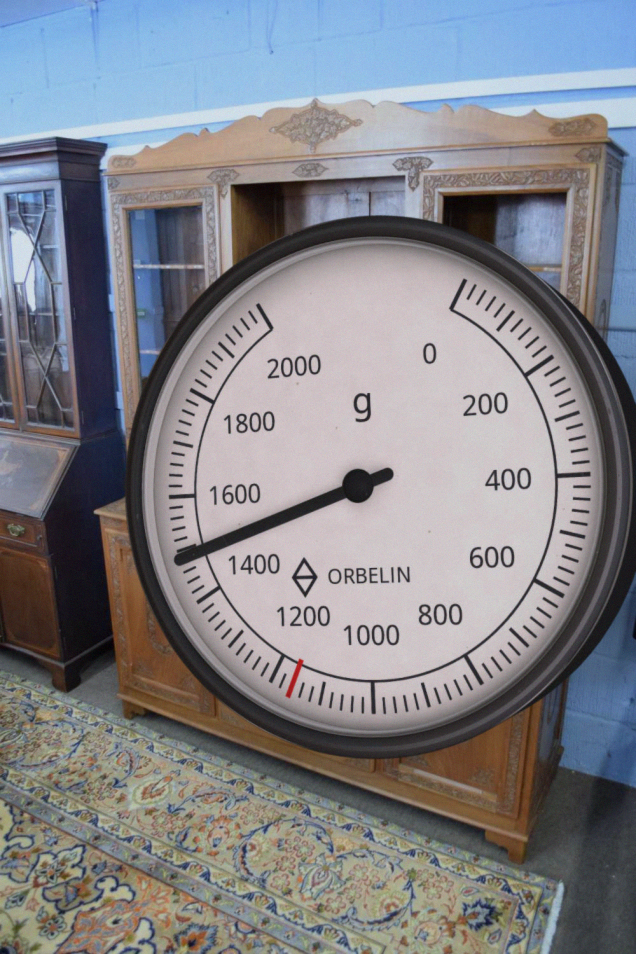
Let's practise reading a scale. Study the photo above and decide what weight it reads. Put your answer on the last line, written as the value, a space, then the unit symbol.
1480 g
